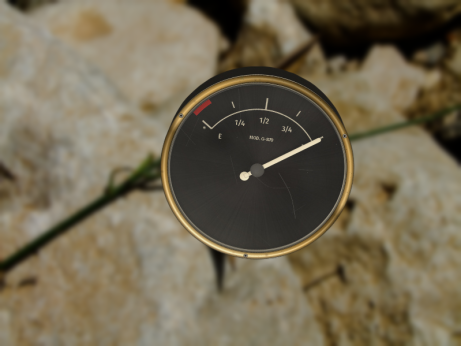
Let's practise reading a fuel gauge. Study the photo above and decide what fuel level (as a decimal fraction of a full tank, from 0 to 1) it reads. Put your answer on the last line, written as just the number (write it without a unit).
1
